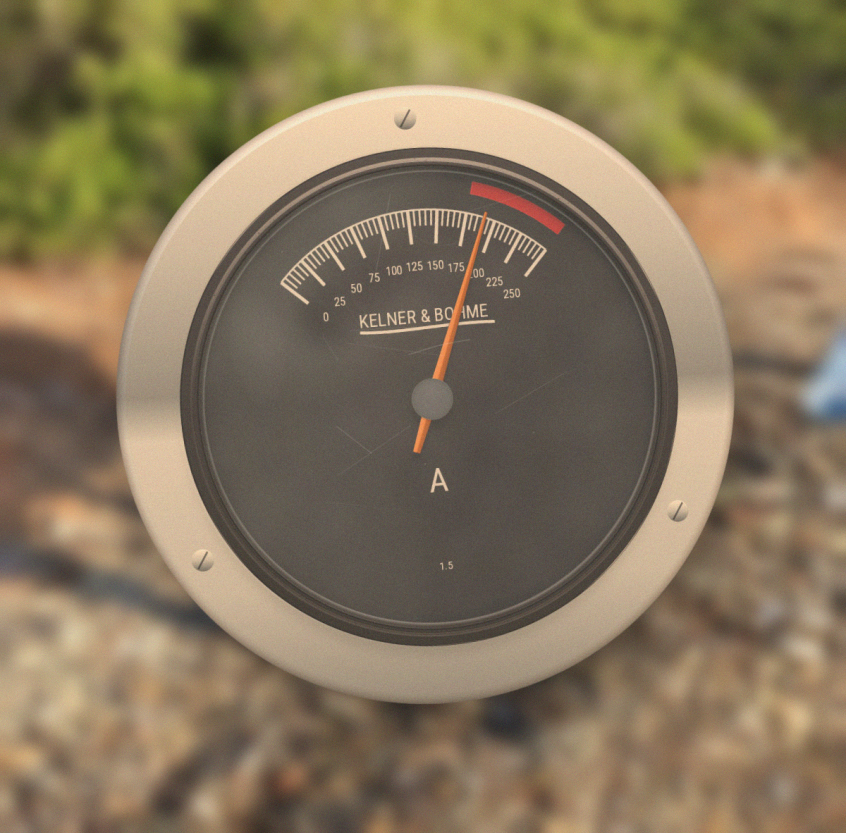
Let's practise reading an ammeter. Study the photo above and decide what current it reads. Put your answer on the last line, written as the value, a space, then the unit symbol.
190 A
